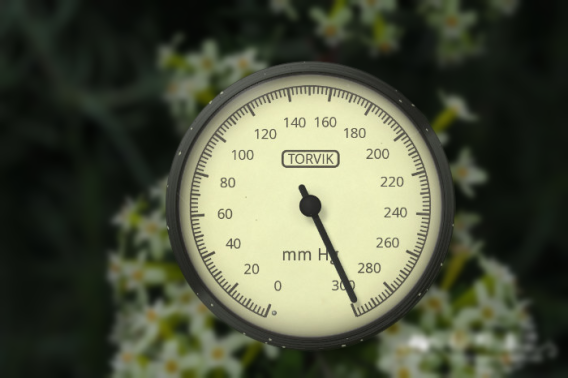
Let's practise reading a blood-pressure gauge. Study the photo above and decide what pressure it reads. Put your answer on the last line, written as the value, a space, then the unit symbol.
298 mmHg
